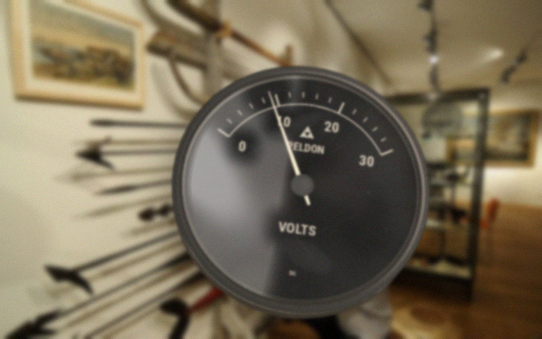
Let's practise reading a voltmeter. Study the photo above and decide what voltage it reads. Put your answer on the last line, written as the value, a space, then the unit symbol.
9 V
